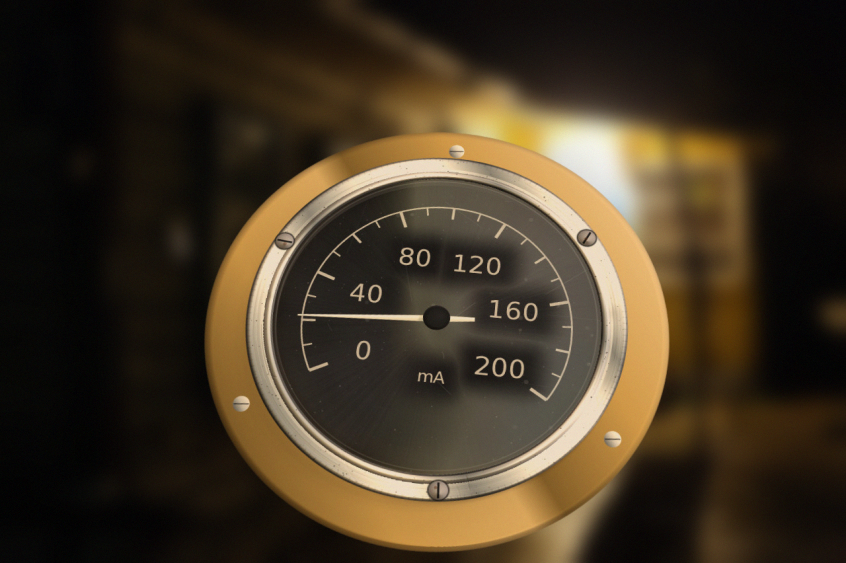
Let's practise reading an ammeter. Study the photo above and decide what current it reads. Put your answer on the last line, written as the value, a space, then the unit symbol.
20 mA
